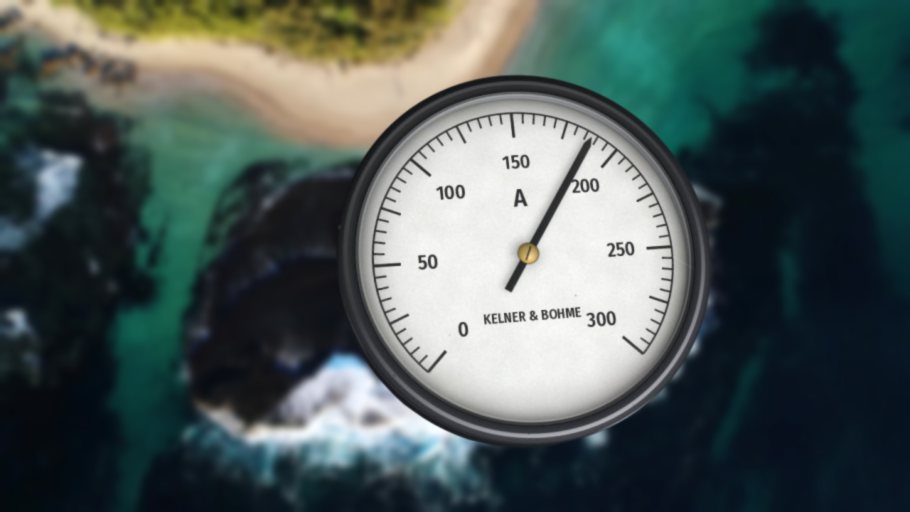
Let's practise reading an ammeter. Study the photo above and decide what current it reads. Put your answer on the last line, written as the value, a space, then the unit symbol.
187.5 A
